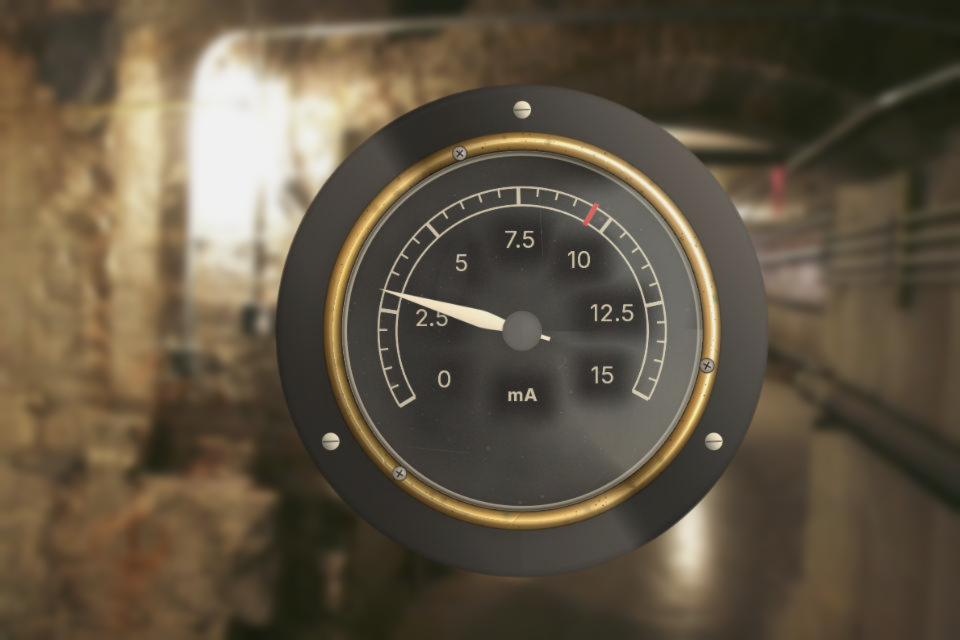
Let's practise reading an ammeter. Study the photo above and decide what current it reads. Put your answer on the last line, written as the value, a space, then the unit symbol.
3 mA
